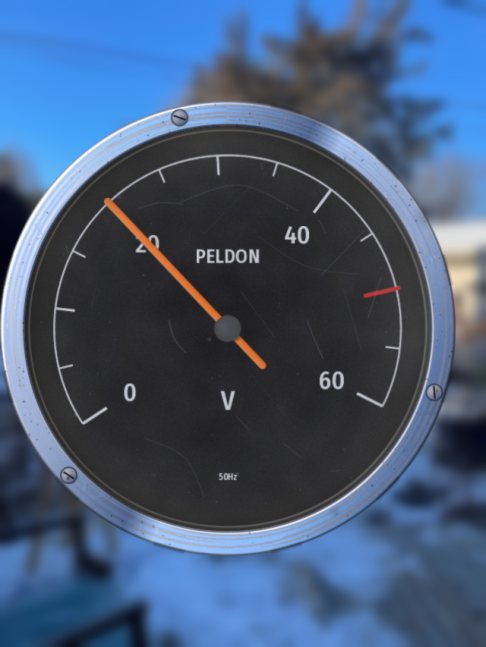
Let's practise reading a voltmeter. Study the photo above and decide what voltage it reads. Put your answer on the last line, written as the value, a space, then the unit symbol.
20 V
